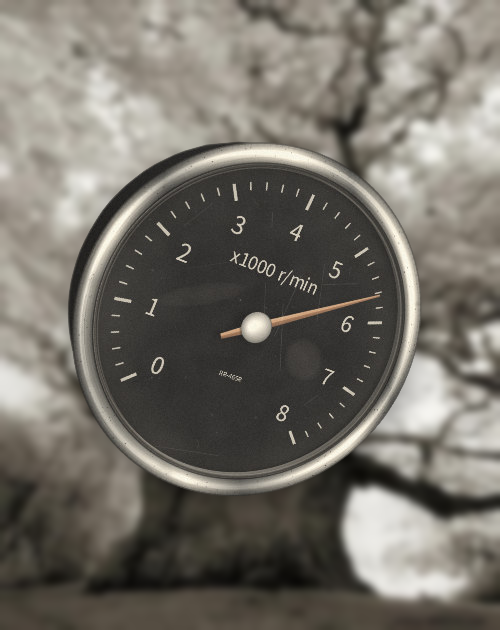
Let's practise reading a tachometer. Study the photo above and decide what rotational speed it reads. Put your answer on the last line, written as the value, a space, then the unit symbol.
5600 rpm
